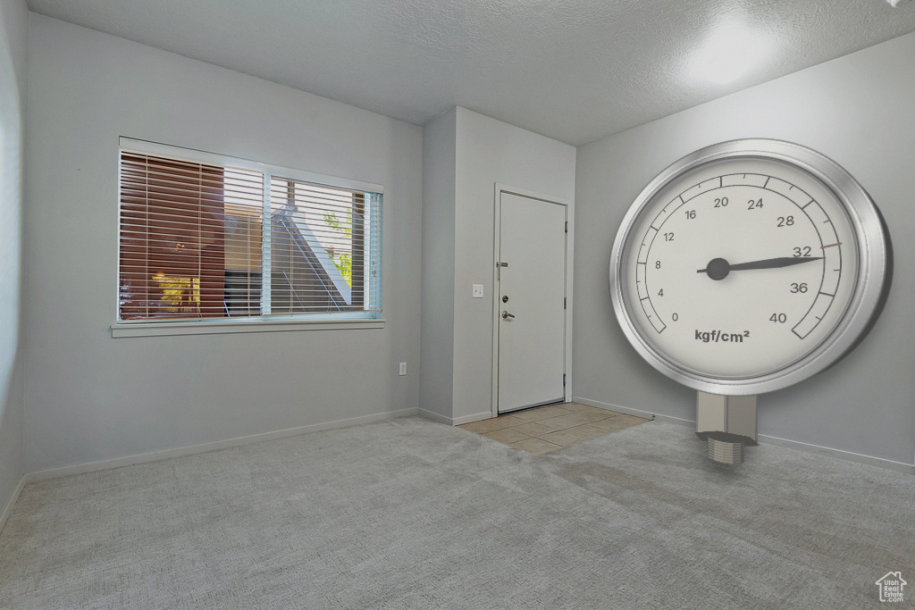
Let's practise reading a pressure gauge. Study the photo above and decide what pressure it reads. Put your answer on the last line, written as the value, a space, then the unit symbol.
33 kg/cm²
